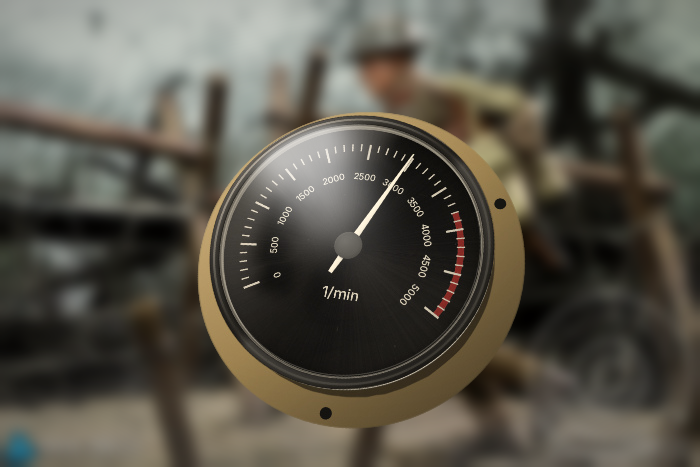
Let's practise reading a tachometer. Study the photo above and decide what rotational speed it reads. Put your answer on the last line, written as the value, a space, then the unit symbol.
3000 rpm
